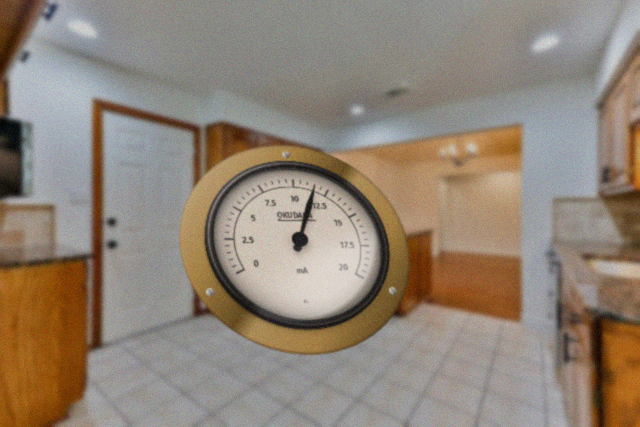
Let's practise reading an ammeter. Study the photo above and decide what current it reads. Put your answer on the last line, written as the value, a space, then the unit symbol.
11.5 mA
